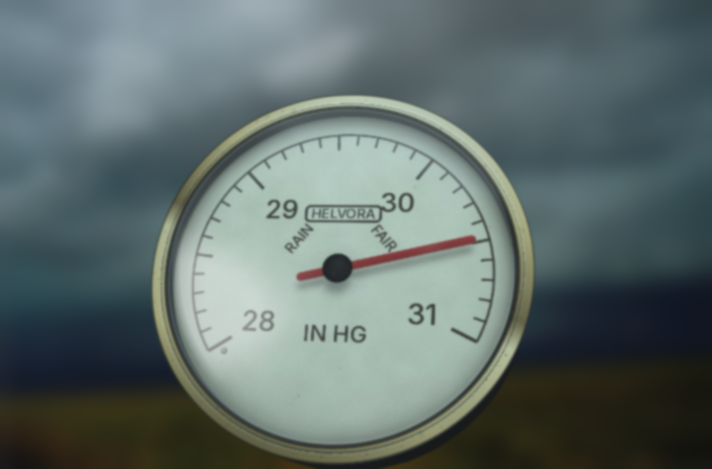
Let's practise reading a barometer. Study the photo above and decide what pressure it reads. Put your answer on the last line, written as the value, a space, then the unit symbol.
30.5 inHg
